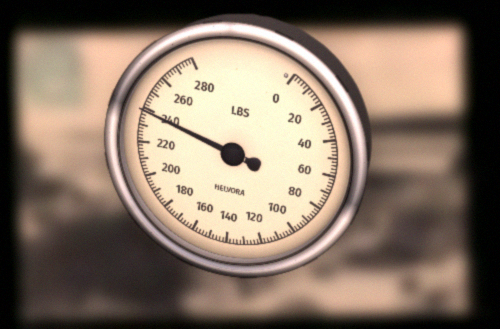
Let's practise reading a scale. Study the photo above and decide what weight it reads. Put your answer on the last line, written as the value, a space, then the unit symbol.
240 lb
